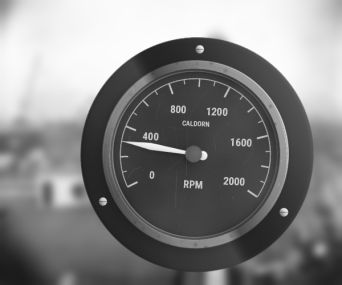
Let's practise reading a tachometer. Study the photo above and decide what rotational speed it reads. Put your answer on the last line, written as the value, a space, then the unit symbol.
300 rpm
